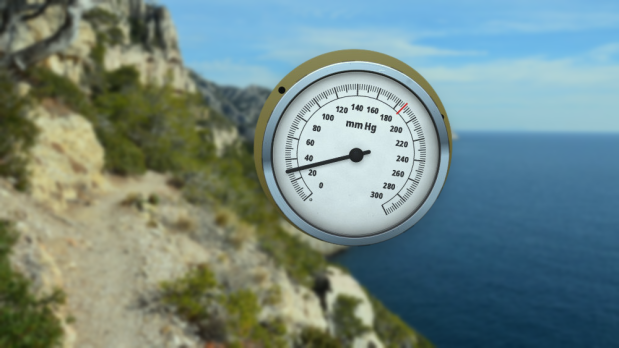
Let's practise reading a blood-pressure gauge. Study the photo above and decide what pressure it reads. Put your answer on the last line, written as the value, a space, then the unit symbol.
30 mmHg
